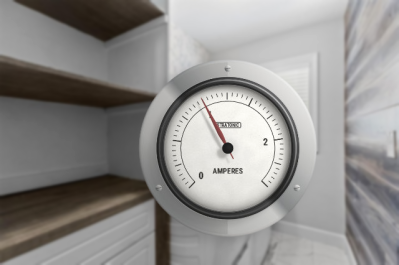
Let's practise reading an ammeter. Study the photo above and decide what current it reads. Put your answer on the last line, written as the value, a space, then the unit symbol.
1 A
